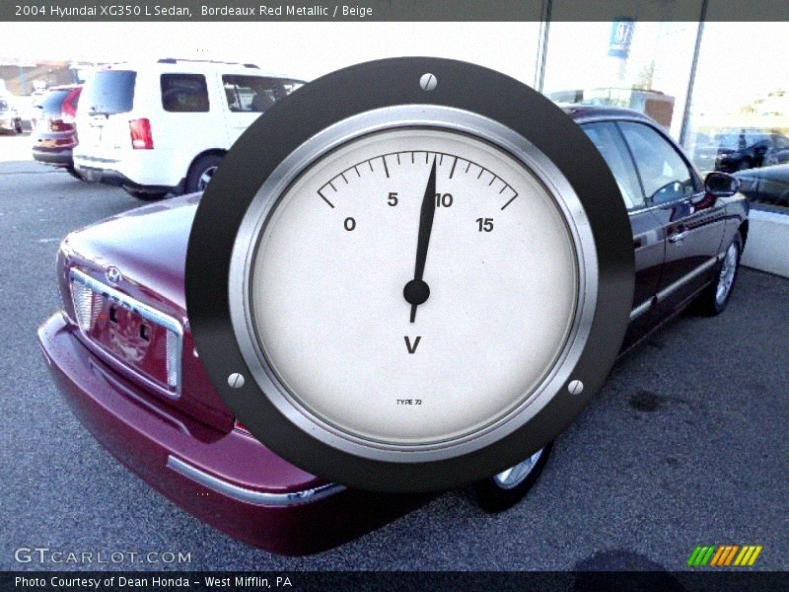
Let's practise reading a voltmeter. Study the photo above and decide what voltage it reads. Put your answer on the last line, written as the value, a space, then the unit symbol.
8.5 V
